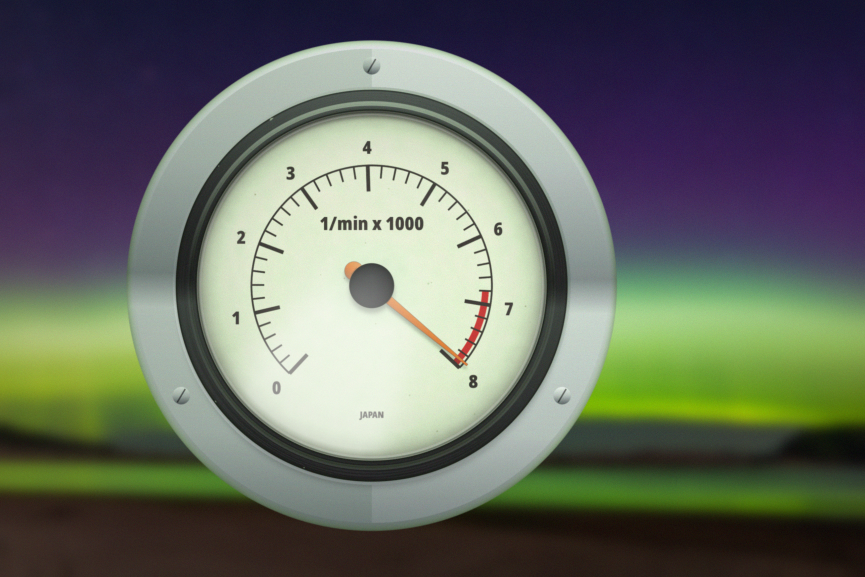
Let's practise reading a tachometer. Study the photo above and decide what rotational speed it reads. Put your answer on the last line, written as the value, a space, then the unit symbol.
7900 rpm
